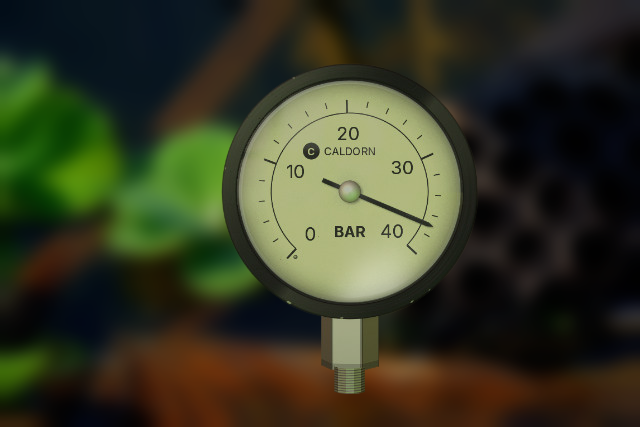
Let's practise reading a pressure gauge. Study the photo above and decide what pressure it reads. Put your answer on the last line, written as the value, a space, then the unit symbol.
37 bar
